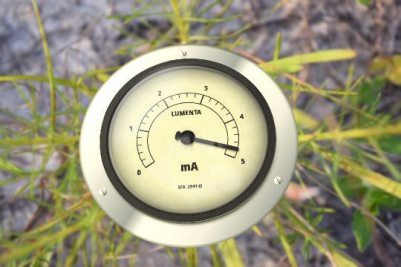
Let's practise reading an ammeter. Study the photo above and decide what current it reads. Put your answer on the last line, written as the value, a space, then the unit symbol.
4.8 mA
